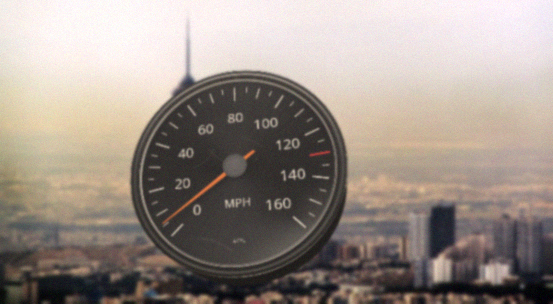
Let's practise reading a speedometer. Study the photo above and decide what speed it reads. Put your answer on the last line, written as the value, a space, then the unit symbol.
5 mph
